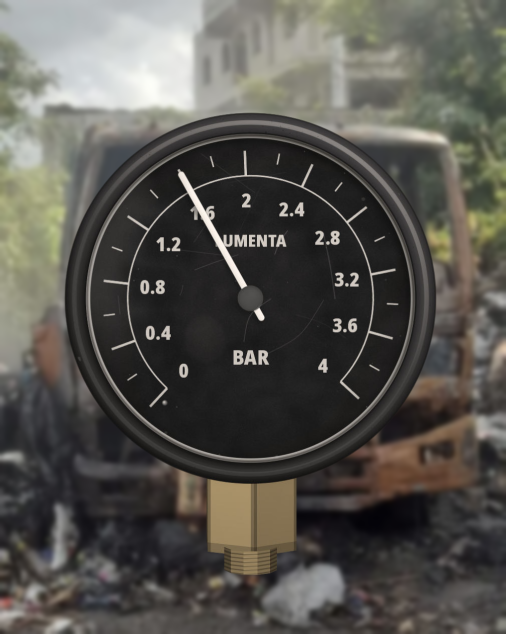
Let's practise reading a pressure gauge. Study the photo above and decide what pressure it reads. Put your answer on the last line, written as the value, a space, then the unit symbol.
1.6 bar
